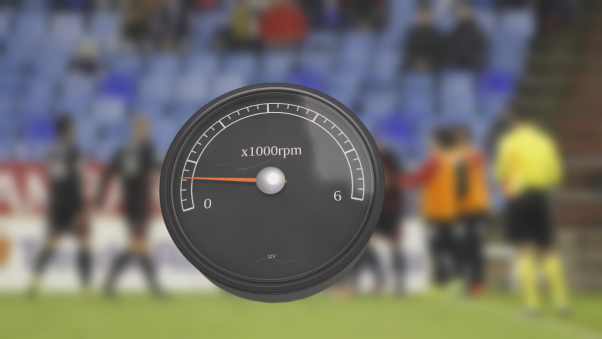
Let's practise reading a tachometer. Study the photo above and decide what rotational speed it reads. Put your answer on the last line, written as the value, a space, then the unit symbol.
600 rpm
